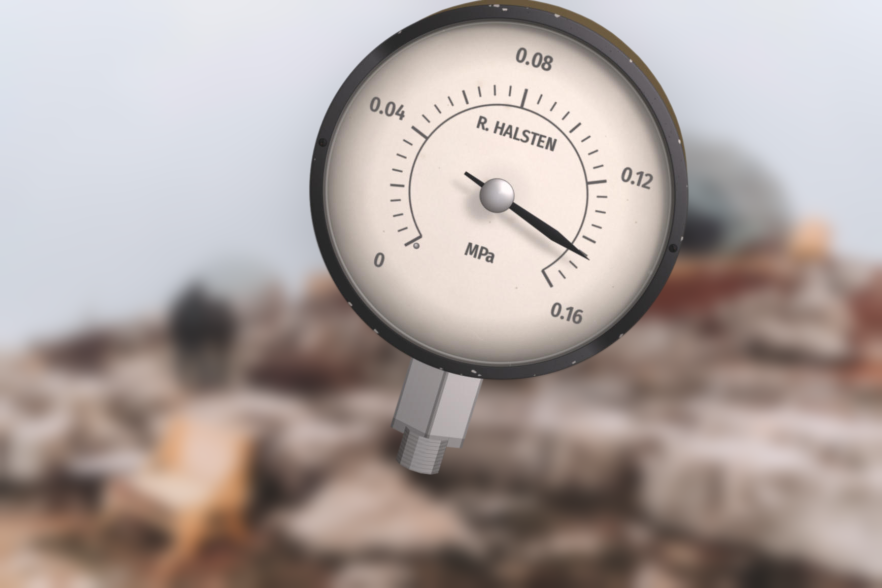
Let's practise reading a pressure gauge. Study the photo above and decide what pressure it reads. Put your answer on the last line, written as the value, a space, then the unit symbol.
0.145 MPa
